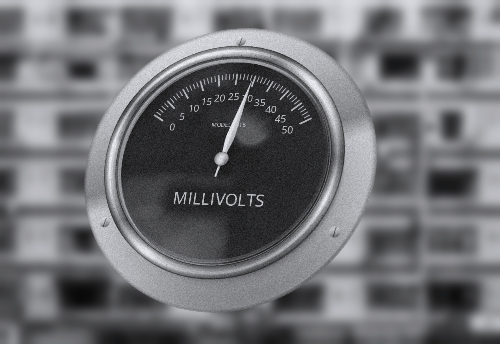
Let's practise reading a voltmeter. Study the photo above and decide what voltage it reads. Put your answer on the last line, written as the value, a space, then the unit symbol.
30 mV
